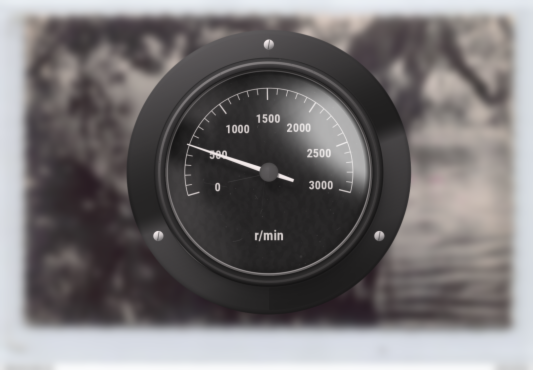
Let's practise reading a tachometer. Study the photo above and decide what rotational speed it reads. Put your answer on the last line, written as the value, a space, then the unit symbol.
500 rpm
